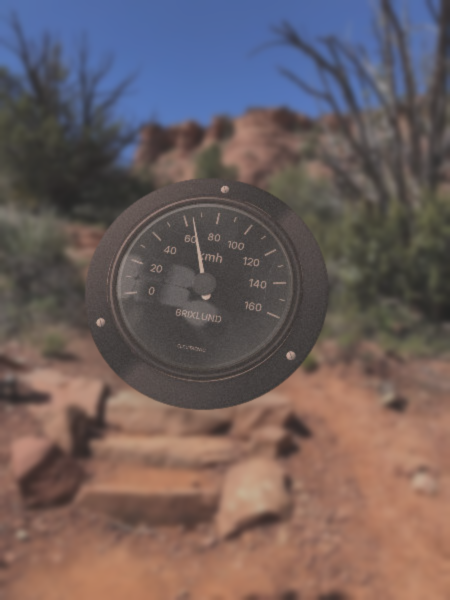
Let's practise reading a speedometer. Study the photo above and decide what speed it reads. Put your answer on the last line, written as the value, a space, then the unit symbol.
65 km/h
